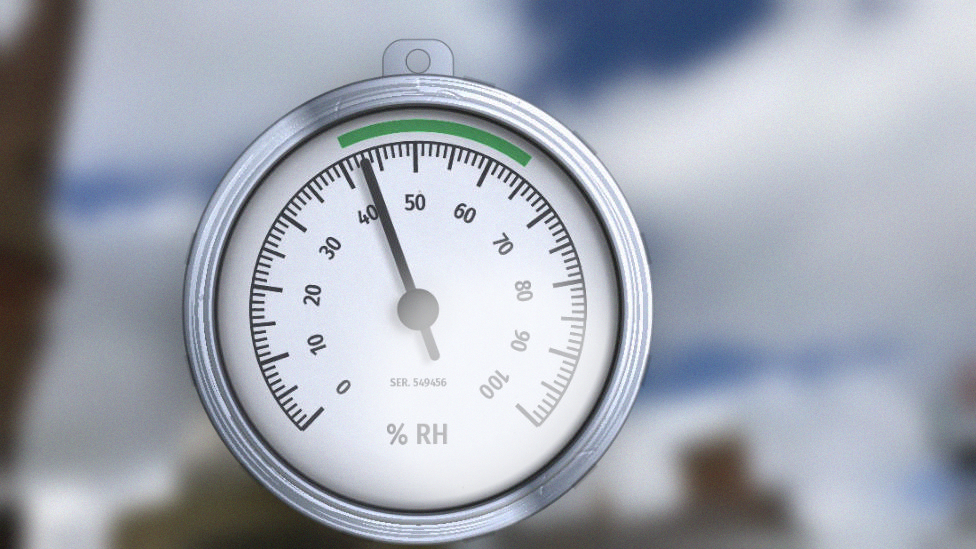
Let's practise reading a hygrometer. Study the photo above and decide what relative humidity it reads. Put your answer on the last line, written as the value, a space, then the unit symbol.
43 %
